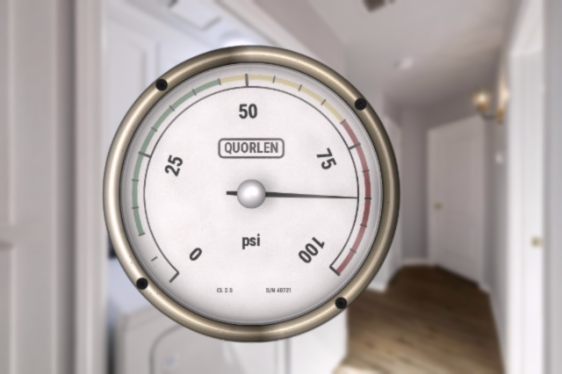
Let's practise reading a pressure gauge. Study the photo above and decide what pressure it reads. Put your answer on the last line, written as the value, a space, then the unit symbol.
85 psi
